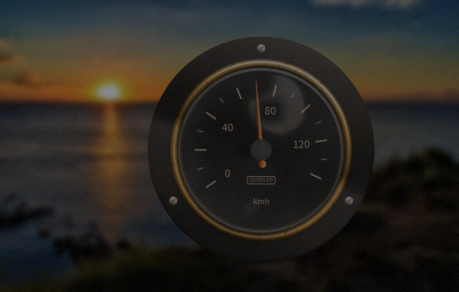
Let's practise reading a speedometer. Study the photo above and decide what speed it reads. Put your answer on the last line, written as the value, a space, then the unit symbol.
70 km/h
